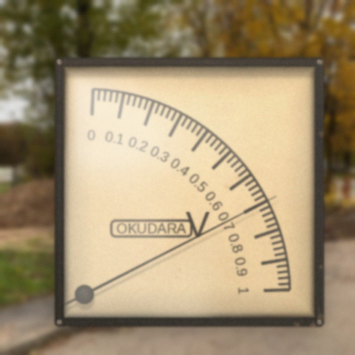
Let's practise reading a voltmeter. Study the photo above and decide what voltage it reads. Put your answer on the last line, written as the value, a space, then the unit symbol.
0.7 V
